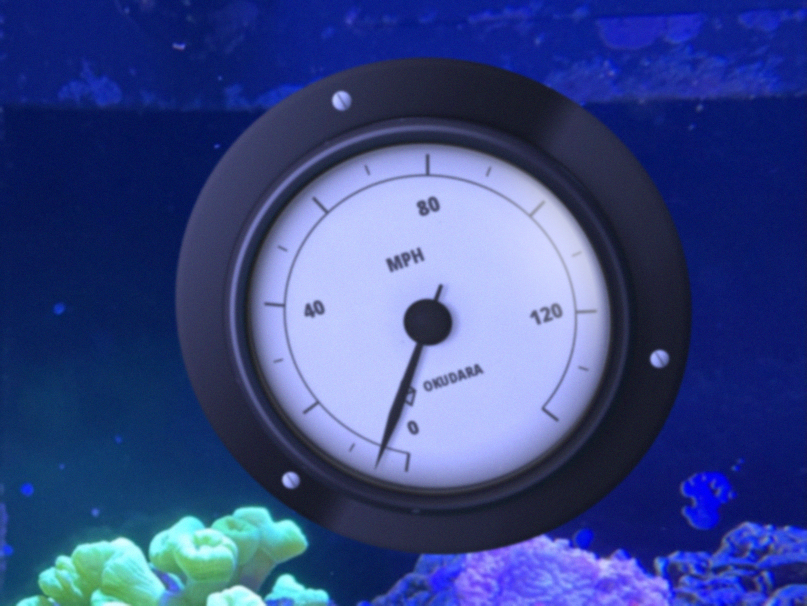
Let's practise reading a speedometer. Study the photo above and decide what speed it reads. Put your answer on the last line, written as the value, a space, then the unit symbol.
5 mph
